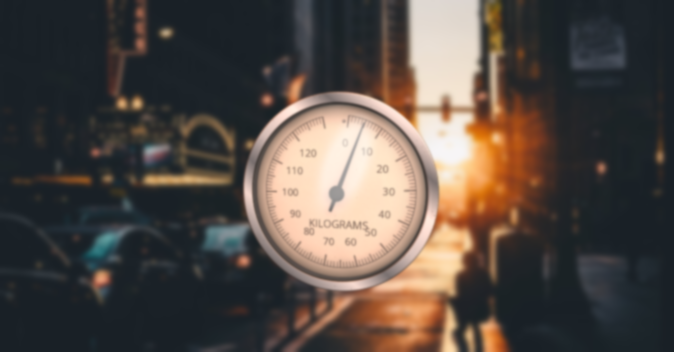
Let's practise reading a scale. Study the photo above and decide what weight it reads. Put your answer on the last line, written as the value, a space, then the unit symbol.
5 kg
